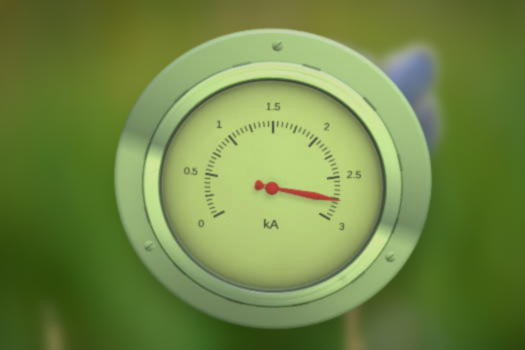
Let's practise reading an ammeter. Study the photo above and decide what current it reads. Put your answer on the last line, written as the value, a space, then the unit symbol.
2.75 kA
